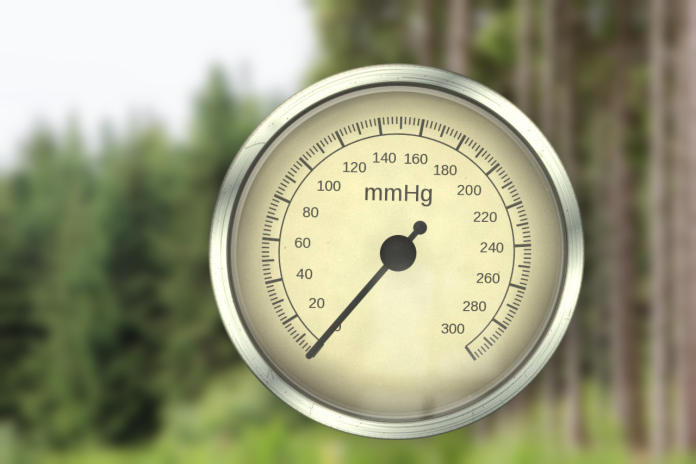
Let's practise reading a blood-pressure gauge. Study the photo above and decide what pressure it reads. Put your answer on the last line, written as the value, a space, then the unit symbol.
2 mmHg
